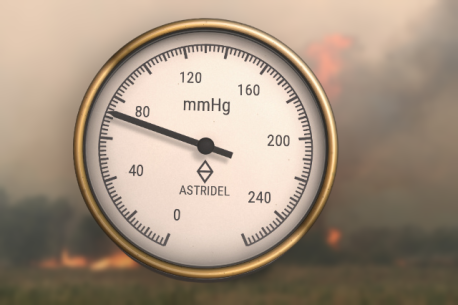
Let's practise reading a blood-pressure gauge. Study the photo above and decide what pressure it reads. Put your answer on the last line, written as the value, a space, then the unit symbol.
72 mmHg
